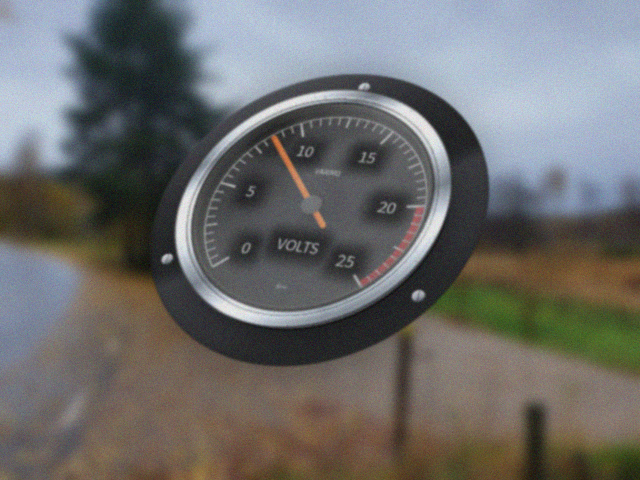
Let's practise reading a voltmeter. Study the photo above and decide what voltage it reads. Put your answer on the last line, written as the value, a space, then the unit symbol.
8.5 V
